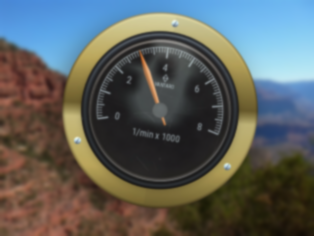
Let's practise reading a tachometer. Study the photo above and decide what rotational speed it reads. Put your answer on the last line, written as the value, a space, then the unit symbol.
3000 rpm
